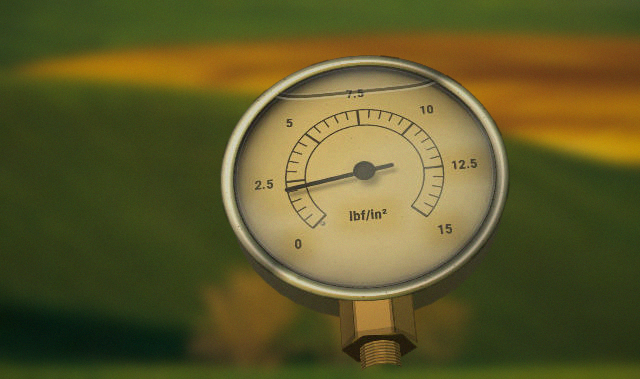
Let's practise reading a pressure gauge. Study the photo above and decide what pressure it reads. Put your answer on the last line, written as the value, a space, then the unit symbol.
2 psi
